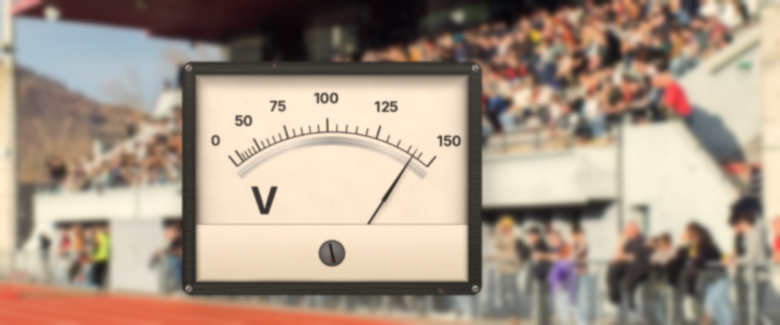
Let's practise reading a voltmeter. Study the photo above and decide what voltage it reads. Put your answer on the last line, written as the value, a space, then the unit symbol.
142.5 V
